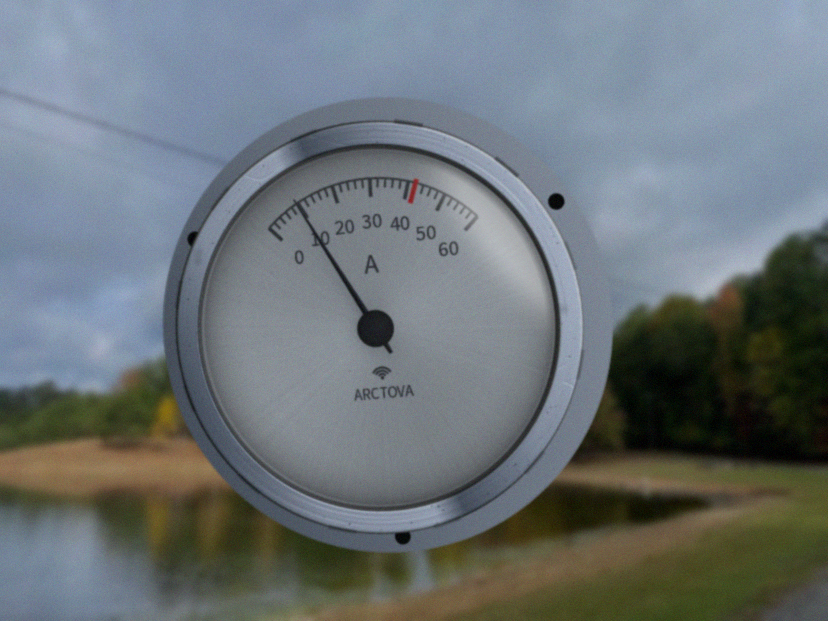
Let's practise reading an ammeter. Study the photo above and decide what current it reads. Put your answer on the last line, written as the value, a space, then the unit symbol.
10 A
